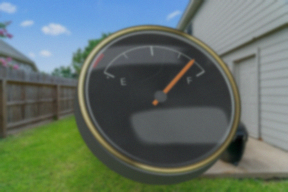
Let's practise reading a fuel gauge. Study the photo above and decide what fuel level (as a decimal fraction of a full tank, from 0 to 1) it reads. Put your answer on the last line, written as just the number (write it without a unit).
0.875
